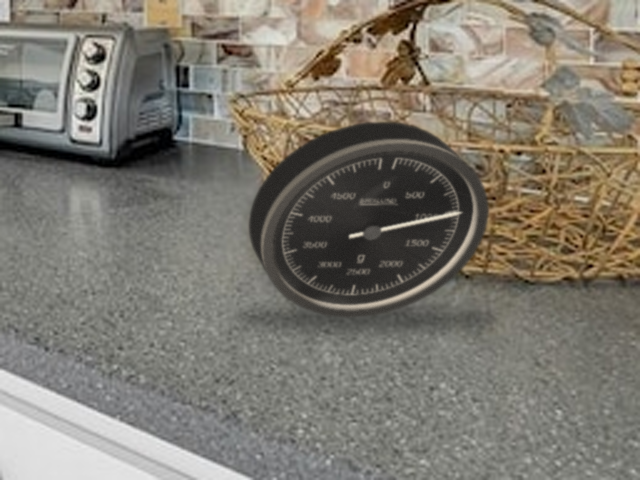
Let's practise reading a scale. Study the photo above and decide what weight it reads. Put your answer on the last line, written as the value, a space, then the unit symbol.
1000 g
